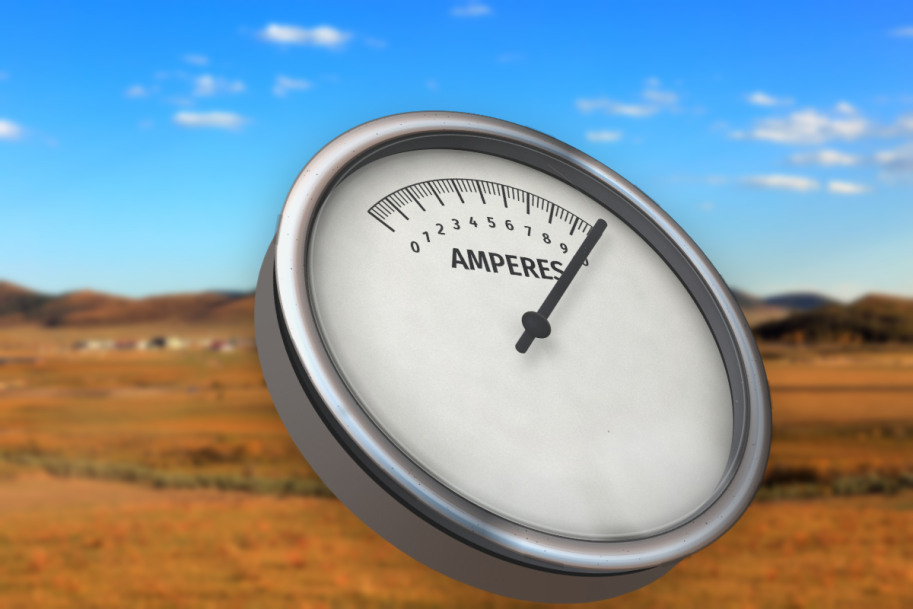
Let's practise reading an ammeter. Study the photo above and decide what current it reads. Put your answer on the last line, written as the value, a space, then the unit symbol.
9.8 A
